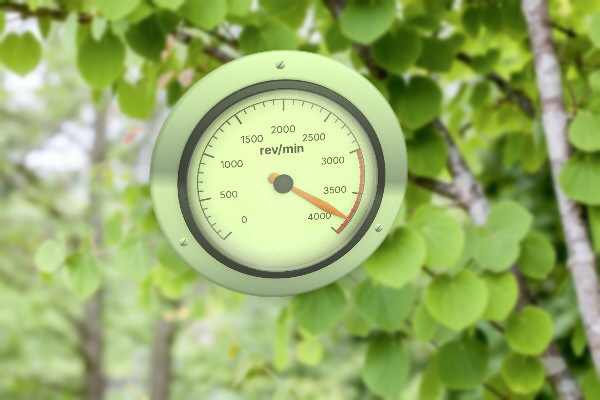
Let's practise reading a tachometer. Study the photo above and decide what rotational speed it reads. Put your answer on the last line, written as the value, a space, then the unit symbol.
3800 rpm
